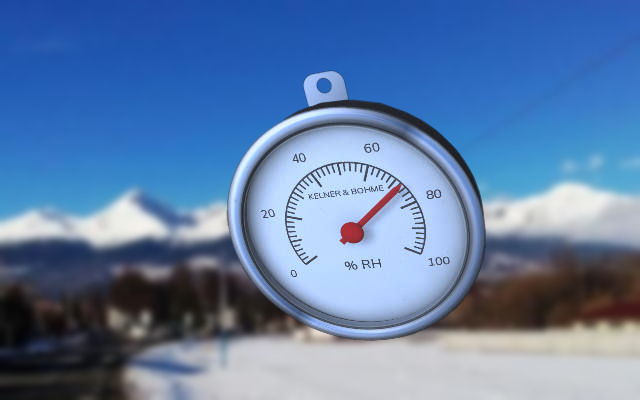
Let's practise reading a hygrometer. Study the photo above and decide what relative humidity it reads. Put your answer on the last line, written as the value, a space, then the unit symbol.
72 %
